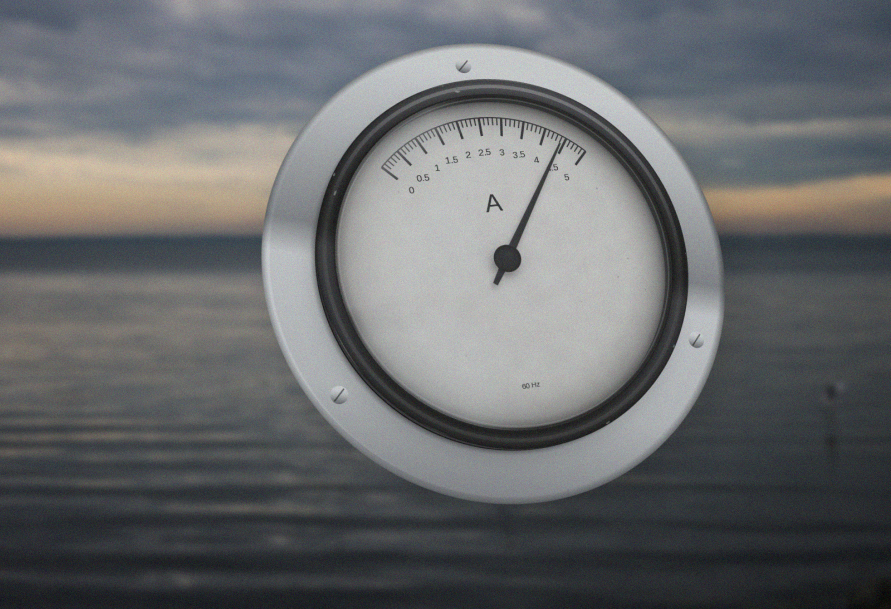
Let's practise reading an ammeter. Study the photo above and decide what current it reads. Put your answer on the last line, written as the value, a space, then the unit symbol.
4.4 A
